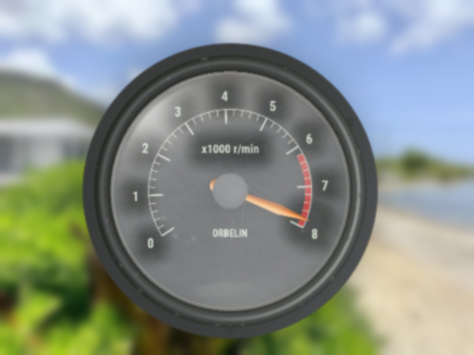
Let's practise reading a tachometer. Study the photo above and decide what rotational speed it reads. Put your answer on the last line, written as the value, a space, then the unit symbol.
7800 rpm
